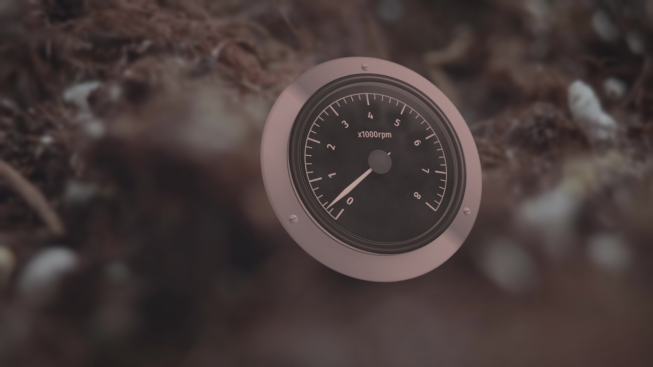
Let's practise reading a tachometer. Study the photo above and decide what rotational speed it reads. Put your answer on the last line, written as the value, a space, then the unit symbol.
300 rpm
